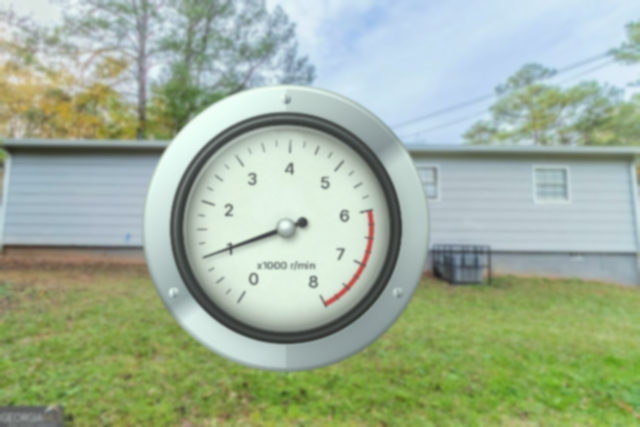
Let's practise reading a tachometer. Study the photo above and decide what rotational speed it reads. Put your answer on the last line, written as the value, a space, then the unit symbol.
1000 rpm
